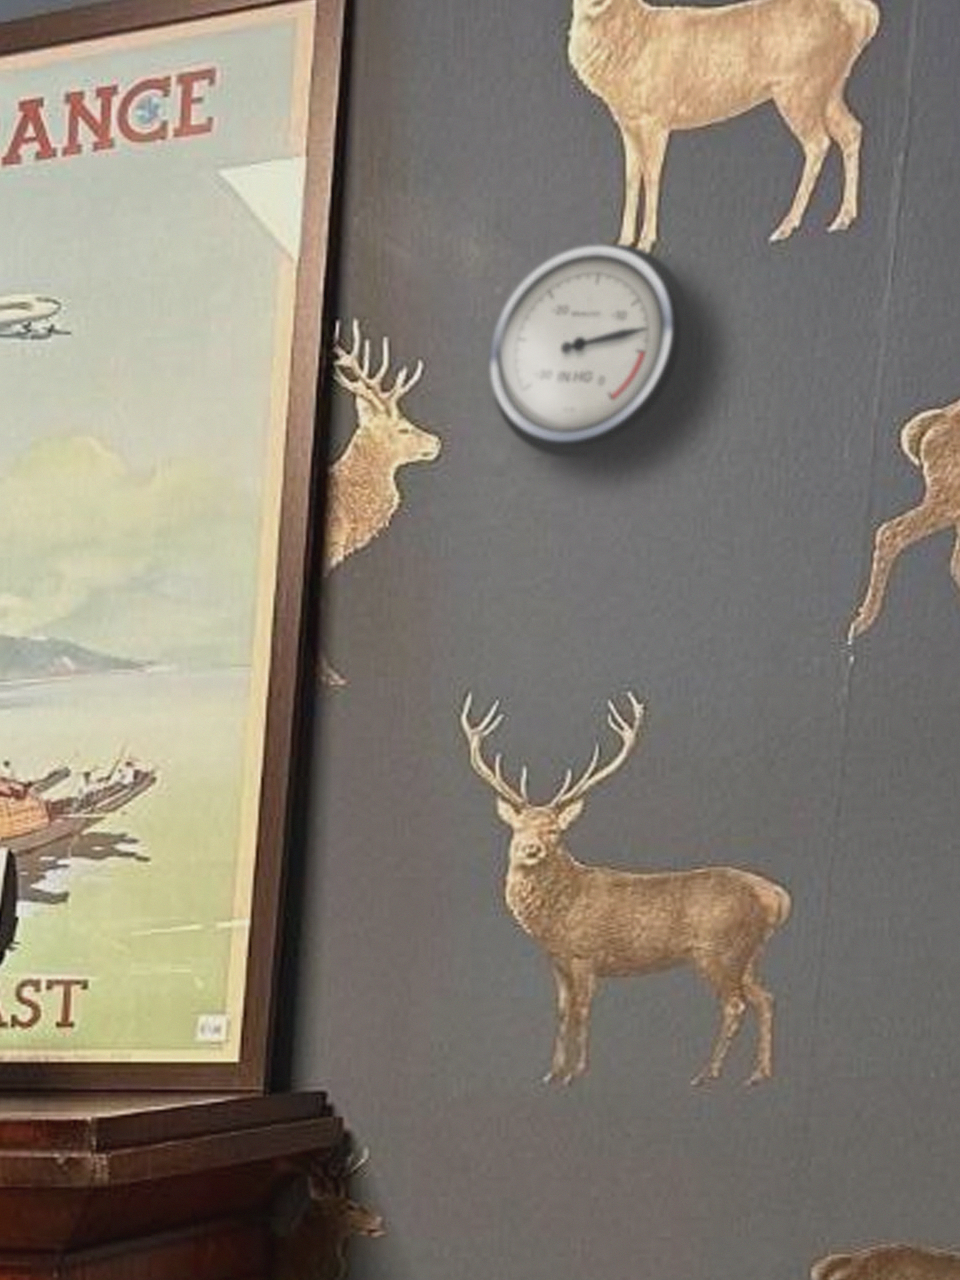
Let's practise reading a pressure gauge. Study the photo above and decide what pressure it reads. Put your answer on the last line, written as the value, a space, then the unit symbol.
-7 inHg
